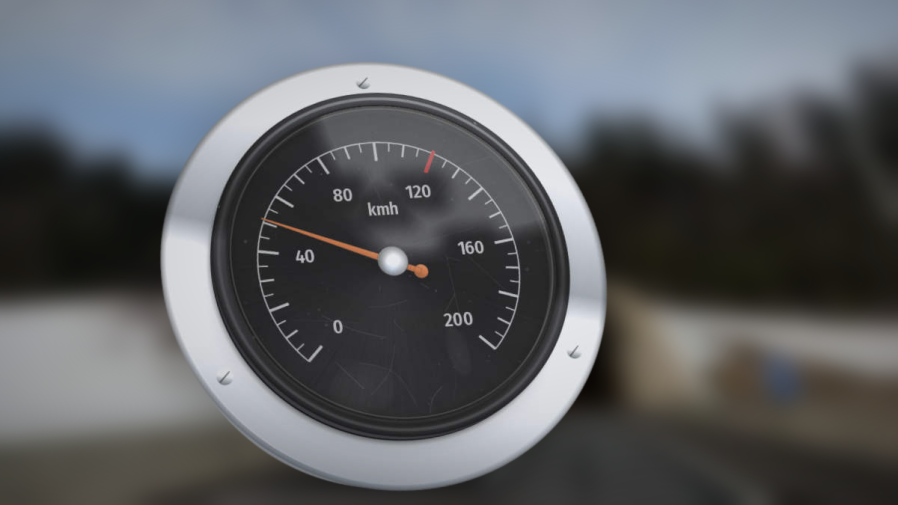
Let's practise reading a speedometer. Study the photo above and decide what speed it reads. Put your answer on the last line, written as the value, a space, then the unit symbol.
50 km/h
